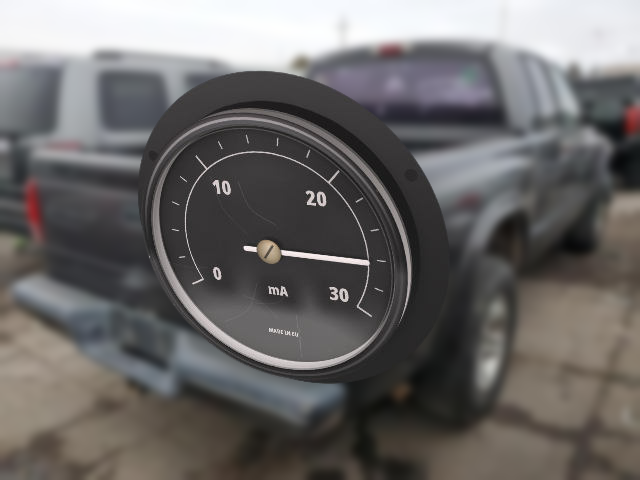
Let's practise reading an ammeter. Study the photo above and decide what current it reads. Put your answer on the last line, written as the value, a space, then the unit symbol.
26 mA
